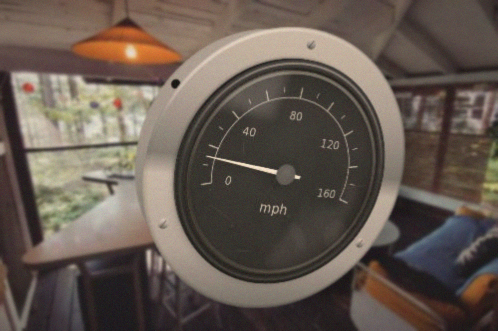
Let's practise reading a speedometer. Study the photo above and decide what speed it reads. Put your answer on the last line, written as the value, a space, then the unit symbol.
15 mph
